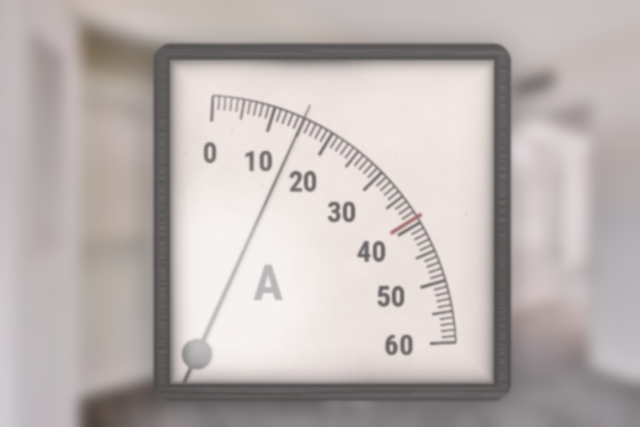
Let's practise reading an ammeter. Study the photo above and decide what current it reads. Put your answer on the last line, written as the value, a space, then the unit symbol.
15 A
